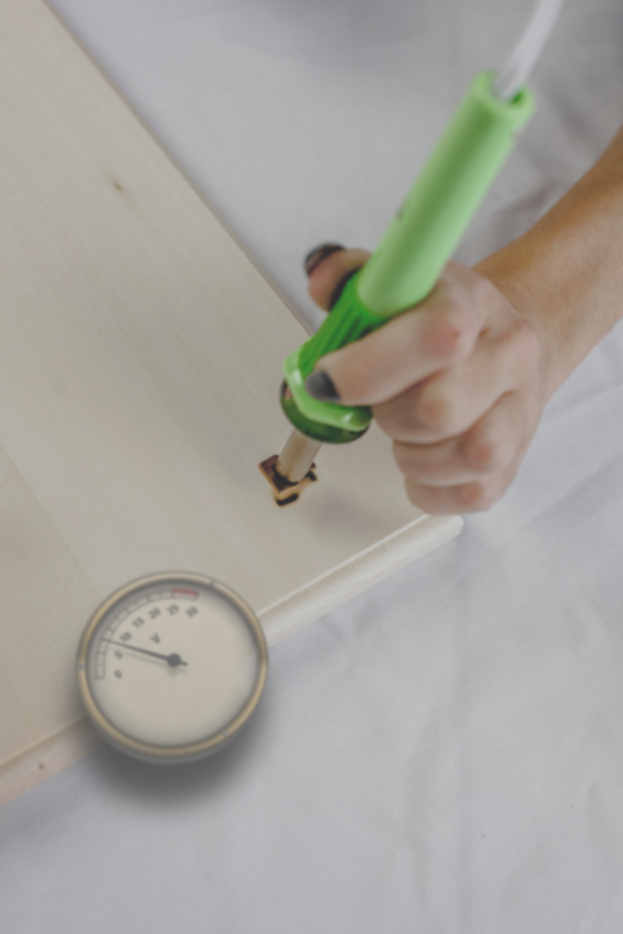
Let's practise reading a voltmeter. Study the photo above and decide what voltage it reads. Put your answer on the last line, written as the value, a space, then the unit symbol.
7.5 V
